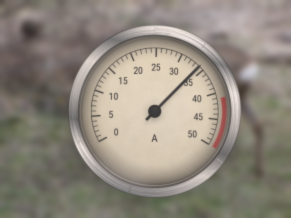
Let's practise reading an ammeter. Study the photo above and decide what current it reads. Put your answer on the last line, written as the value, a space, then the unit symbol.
34 A
